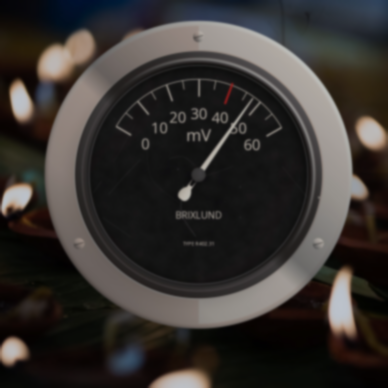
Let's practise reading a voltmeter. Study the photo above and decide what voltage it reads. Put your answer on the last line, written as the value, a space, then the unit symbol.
47.5 mV
